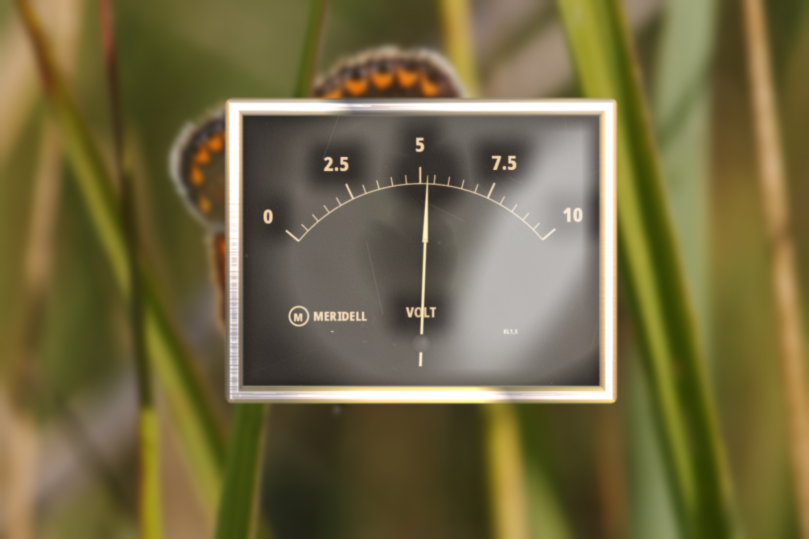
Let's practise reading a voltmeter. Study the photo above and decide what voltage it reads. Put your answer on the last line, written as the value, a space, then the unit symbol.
5.25 V
